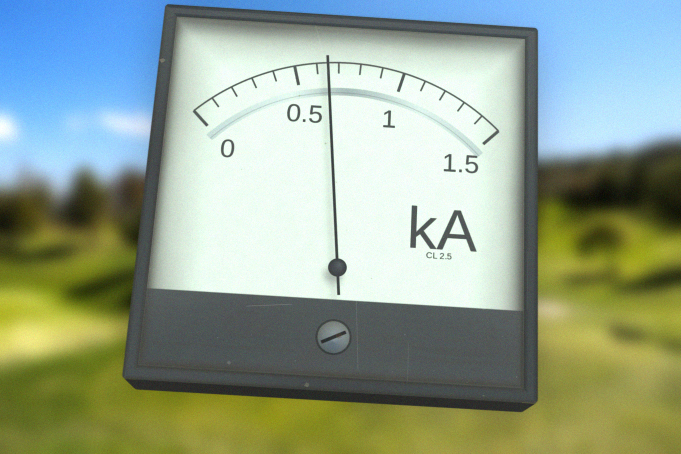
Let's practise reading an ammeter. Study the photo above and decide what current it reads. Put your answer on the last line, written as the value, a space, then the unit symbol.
0.65 kA
